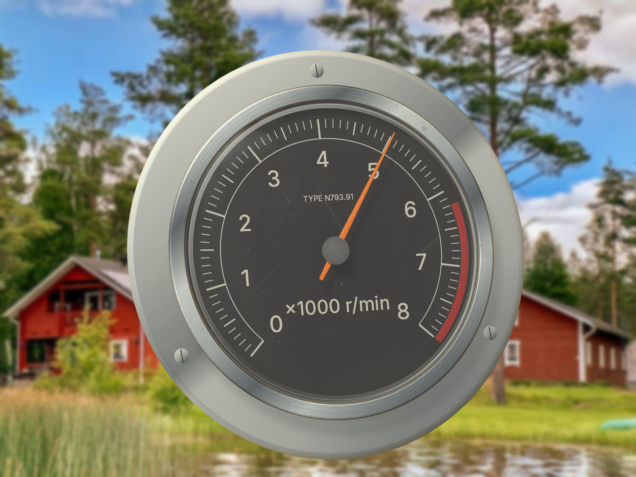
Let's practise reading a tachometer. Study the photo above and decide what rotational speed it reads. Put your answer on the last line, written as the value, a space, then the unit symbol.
5000 rpm
